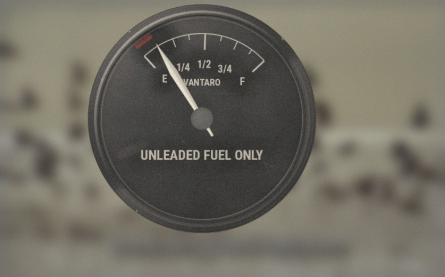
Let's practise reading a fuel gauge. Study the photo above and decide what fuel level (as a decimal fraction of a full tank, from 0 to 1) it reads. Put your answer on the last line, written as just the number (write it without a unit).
0.125
